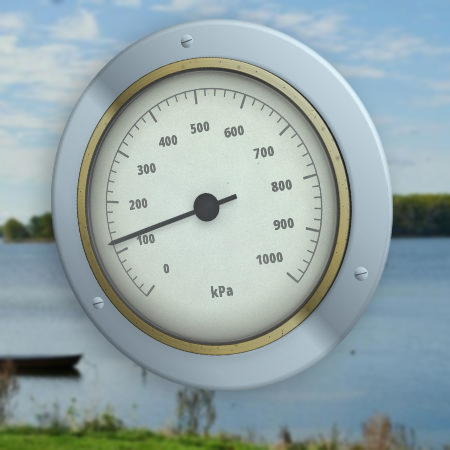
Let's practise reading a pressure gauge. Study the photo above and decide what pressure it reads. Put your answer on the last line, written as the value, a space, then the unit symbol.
120 kPa
